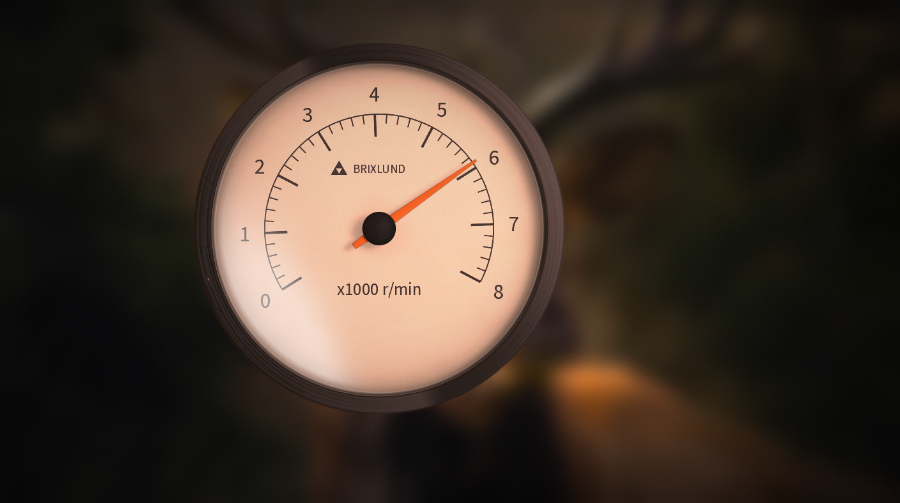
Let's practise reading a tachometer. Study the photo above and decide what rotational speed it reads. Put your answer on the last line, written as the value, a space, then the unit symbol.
5900 rpm
